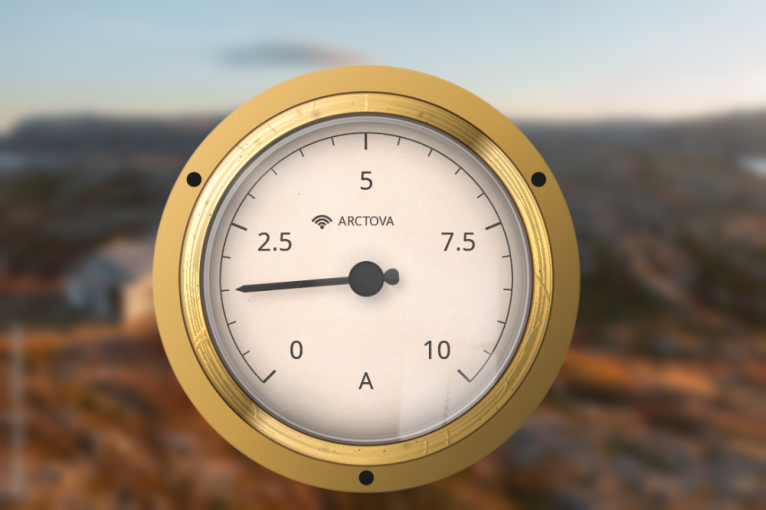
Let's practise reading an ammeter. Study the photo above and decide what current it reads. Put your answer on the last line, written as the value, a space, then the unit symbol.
1.5 A
